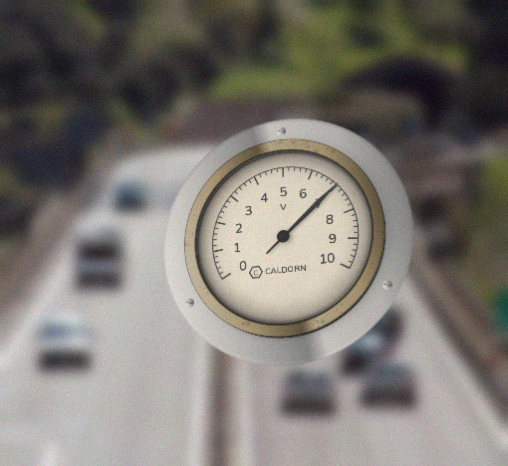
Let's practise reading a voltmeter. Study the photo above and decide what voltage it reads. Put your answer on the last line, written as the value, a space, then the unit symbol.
7 V
